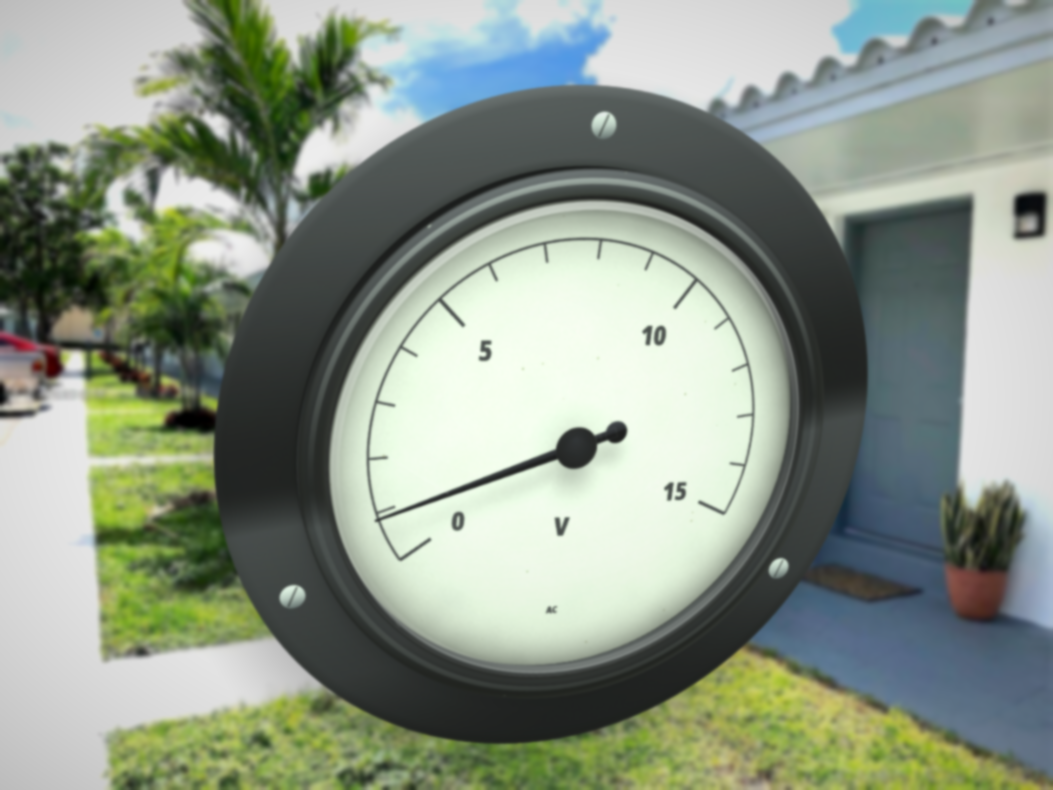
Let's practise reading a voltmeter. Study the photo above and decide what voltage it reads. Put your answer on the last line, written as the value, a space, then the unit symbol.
1 V
